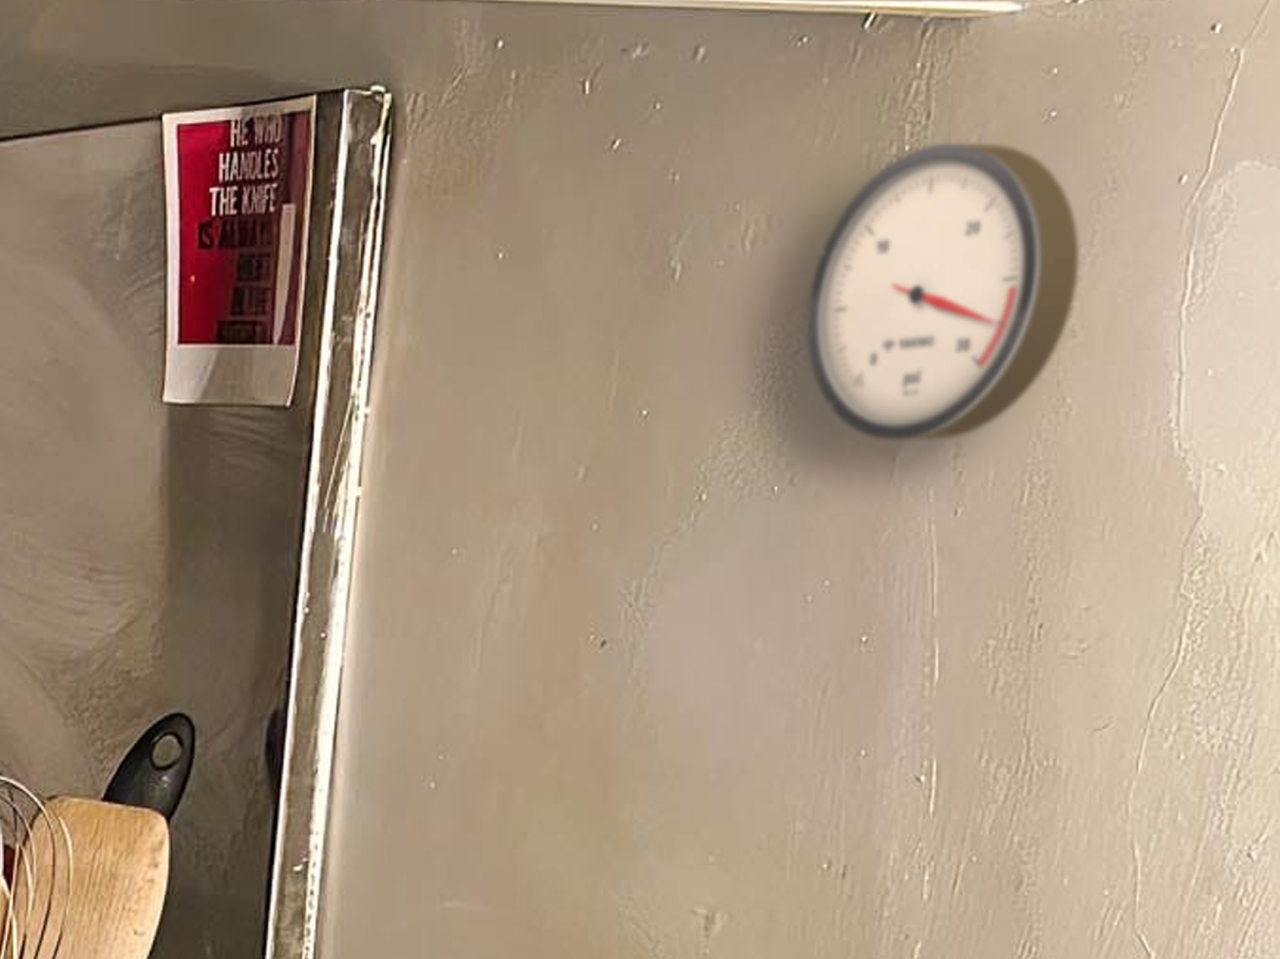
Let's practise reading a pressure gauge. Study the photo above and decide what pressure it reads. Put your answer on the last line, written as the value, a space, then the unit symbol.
27.5 psi
